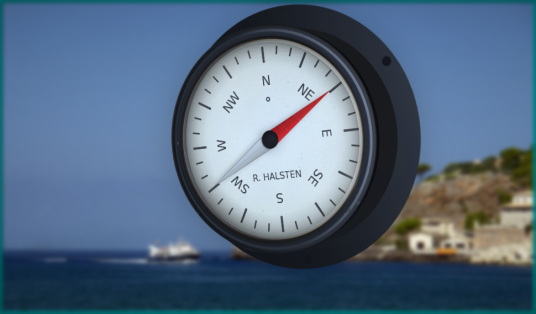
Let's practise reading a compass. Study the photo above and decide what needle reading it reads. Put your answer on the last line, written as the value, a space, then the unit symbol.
60 °
